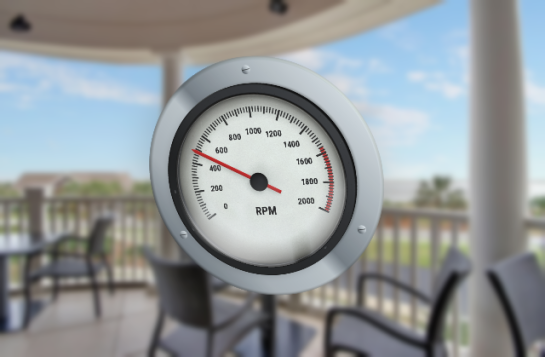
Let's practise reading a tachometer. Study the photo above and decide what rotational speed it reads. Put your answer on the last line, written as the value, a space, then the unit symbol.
500 rpm
